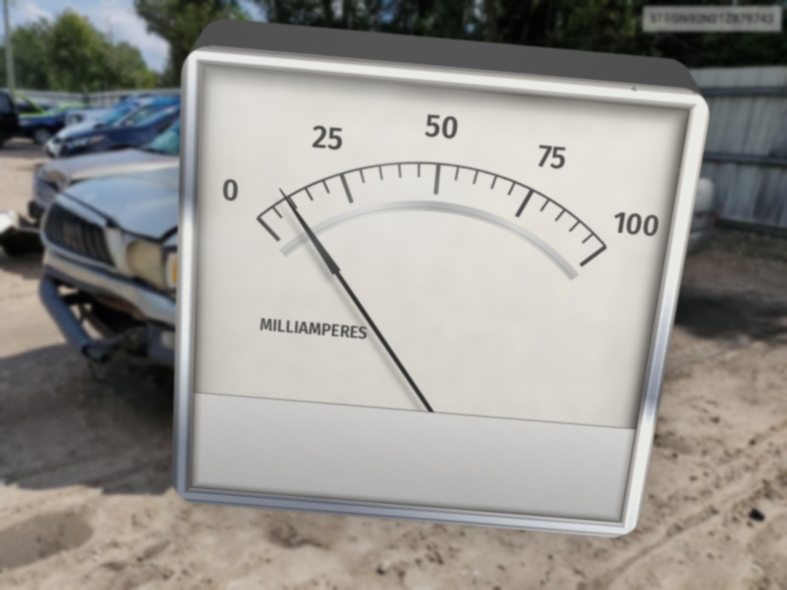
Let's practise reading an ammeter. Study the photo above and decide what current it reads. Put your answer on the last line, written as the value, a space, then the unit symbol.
10 mA
